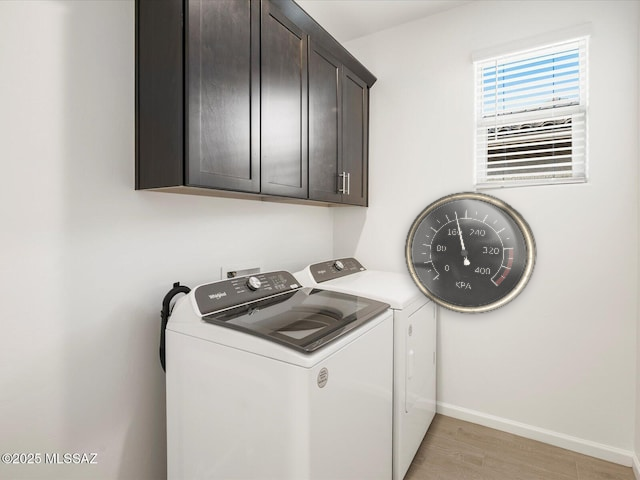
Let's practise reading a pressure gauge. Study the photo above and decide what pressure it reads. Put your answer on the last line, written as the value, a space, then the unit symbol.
180 kPa
